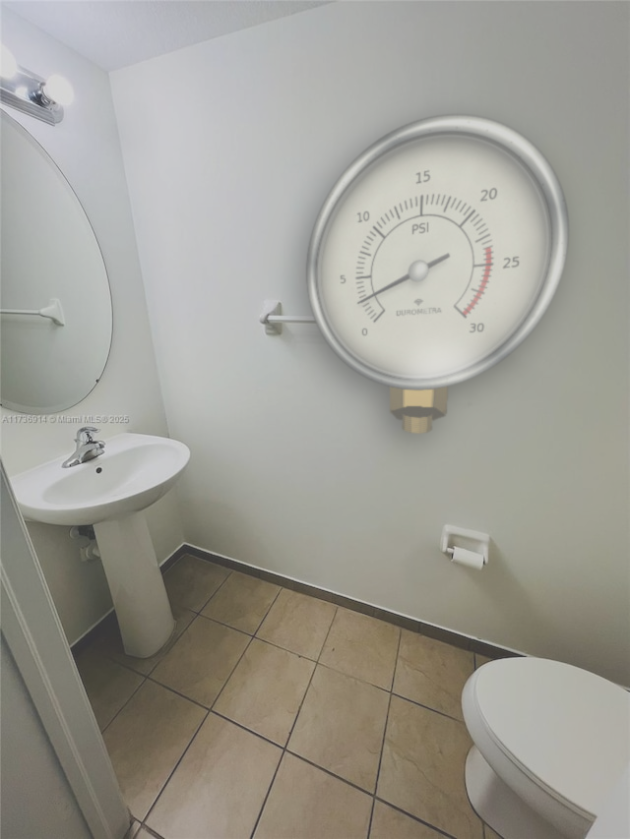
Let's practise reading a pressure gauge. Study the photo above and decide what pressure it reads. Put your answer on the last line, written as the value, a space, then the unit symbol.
2.5 psi
